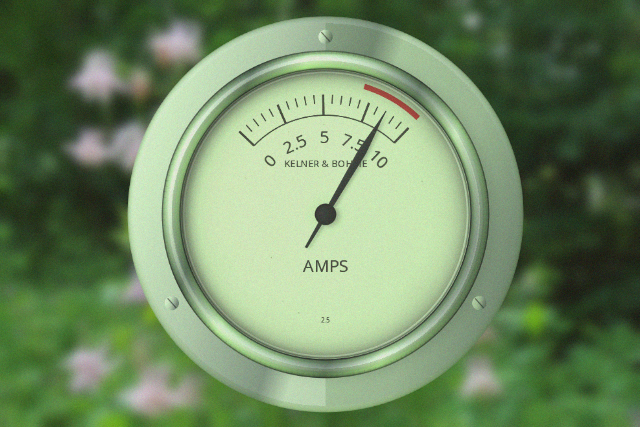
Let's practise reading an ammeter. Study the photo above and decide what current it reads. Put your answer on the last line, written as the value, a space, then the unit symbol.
8.5 A
